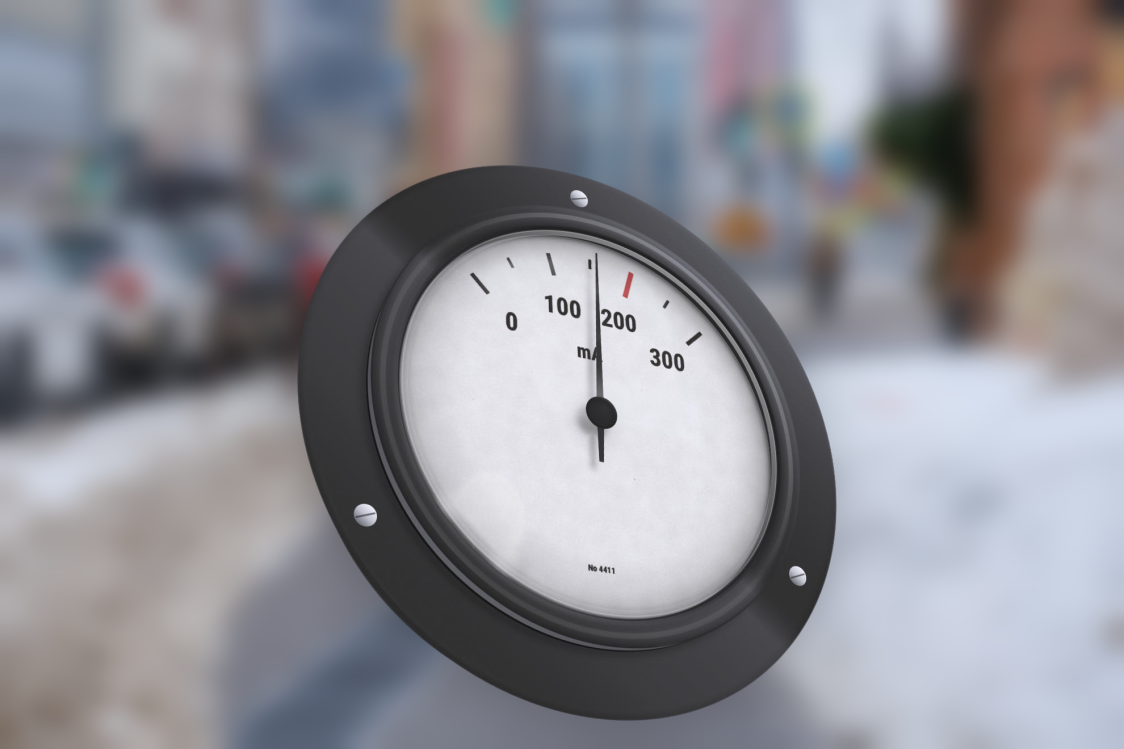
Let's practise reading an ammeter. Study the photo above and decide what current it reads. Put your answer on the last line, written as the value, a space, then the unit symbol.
150 mA
